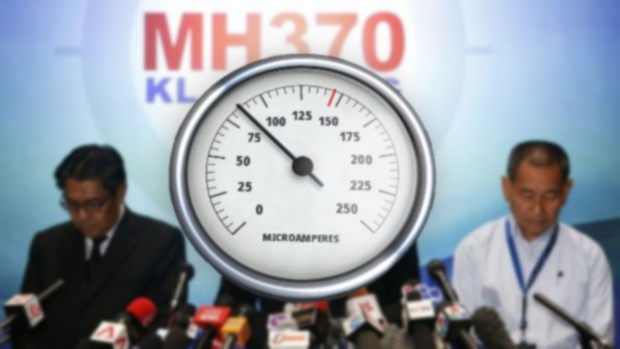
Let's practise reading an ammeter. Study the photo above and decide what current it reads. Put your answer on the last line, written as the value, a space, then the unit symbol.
85 µA
